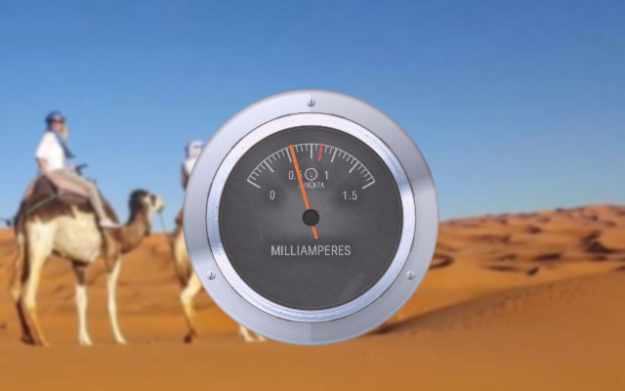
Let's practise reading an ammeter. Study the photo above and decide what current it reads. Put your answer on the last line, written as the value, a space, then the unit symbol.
0.55 mA
